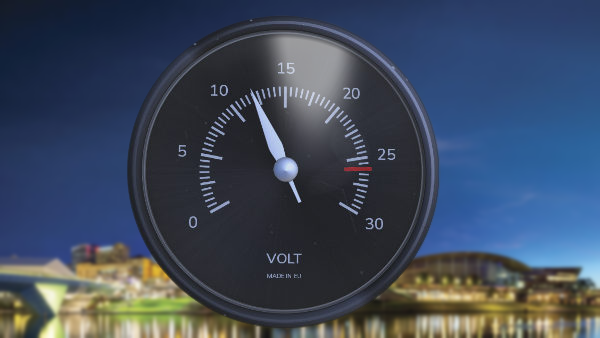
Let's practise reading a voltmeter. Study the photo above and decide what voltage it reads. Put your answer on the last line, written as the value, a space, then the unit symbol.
12 V
